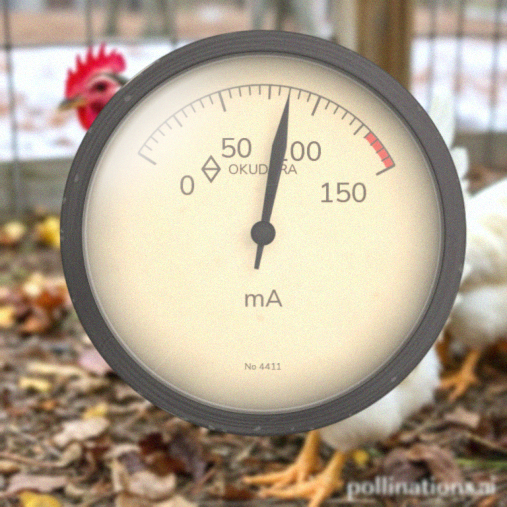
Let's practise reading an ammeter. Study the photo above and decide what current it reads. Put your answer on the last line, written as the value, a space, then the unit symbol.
85 mA
